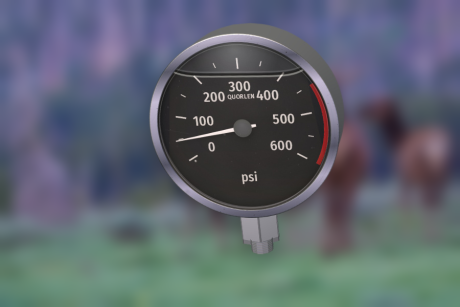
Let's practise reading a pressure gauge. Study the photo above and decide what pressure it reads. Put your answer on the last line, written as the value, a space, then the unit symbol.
50 psi
